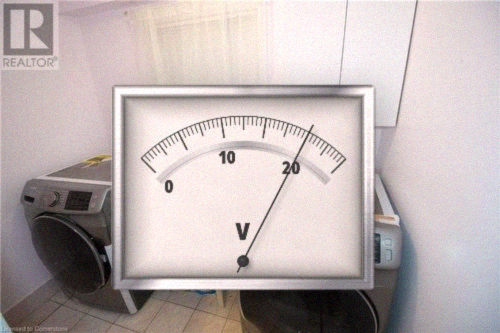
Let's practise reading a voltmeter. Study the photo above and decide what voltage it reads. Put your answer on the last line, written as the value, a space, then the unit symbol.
20 V
